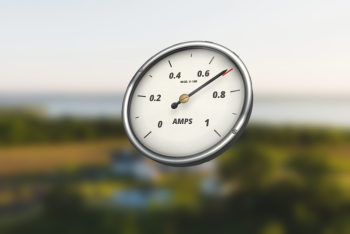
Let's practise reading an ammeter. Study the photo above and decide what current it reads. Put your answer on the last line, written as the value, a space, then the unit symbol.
0.7 A
